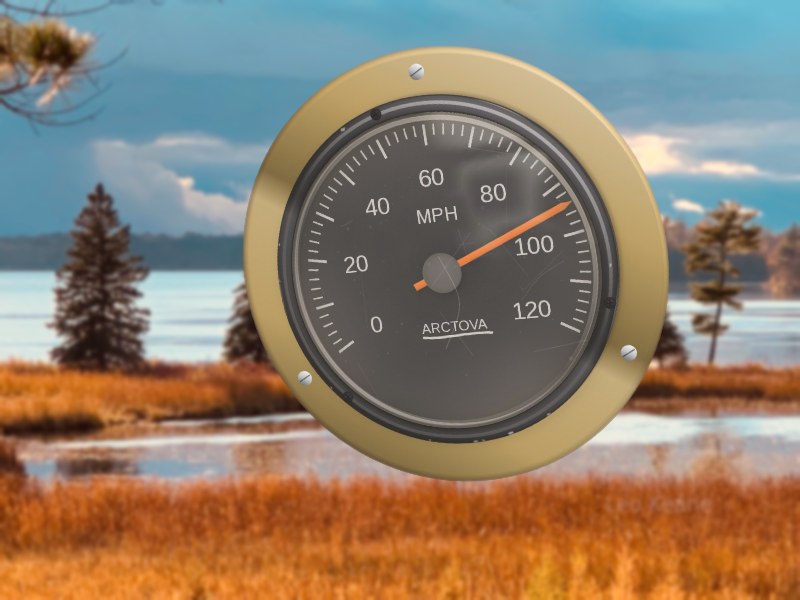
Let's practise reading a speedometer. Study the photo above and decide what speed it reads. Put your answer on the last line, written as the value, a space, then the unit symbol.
94 mph
